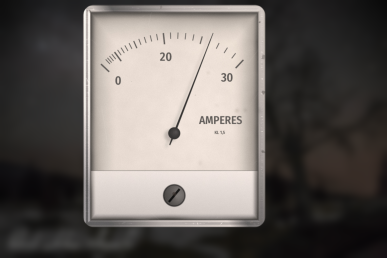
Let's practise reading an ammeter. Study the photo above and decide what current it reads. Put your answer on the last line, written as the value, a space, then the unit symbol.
26 A
